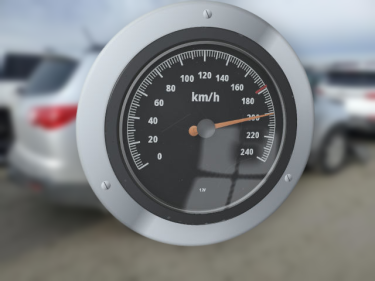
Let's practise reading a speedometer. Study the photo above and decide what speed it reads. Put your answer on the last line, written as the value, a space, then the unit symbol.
200 km/h
